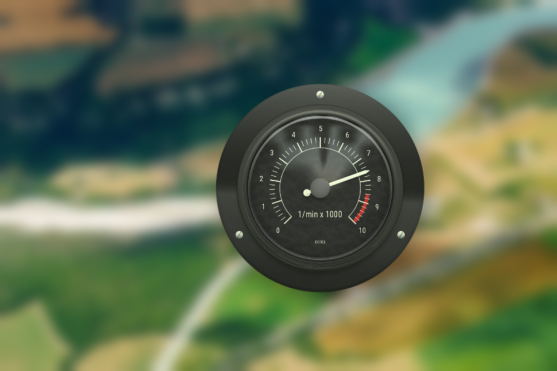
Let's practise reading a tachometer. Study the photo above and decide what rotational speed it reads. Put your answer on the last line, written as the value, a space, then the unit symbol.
7600 rpm
